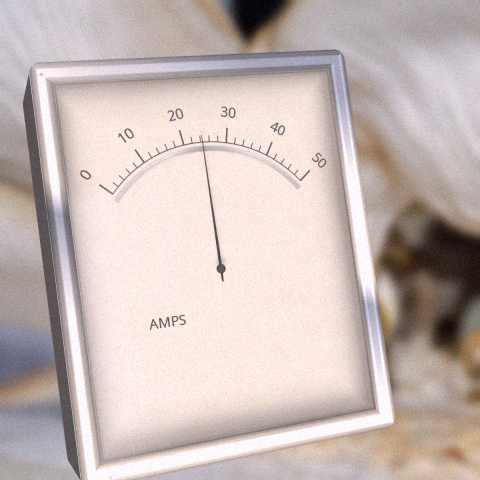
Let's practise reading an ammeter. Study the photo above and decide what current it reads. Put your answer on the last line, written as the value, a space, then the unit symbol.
24 A
